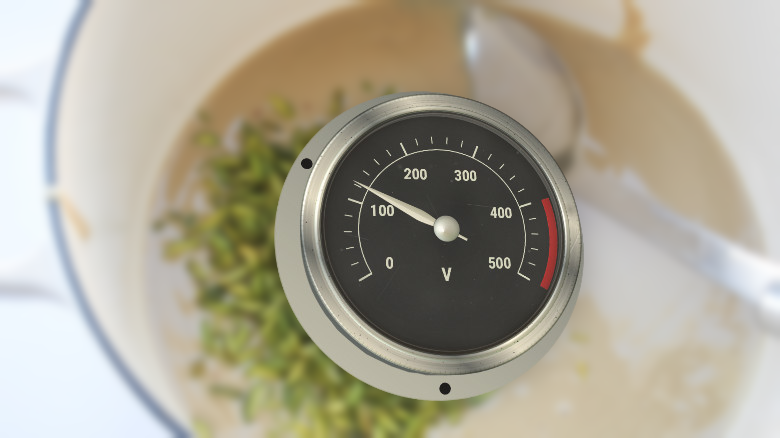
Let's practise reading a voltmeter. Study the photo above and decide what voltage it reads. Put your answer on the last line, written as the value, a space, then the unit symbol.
120 V
